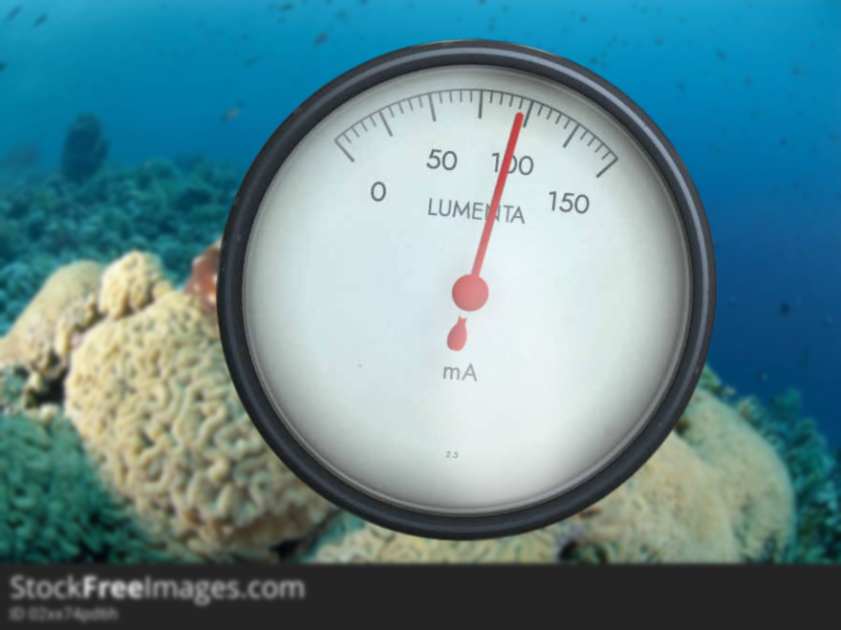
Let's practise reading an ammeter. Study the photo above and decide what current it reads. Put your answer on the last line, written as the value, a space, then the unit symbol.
95 mA
